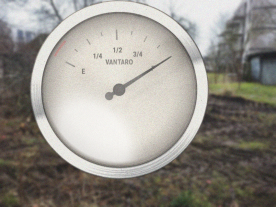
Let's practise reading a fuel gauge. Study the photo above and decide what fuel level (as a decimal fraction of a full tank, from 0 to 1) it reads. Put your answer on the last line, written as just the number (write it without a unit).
1
